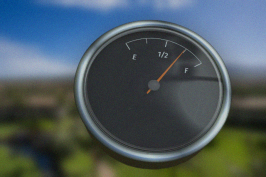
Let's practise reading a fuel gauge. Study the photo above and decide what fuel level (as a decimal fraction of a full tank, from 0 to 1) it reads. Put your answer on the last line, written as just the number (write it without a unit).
0.75
